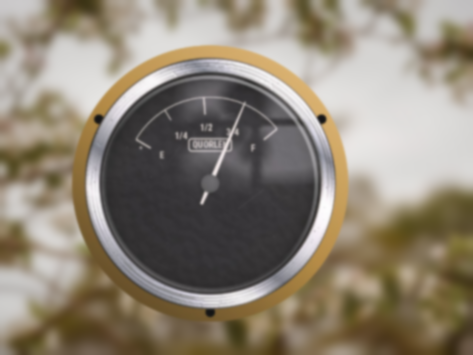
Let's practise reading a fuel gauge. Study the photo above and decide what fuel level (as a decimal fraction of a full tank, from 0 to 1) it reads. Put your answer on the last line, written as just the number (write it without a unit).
0.75
